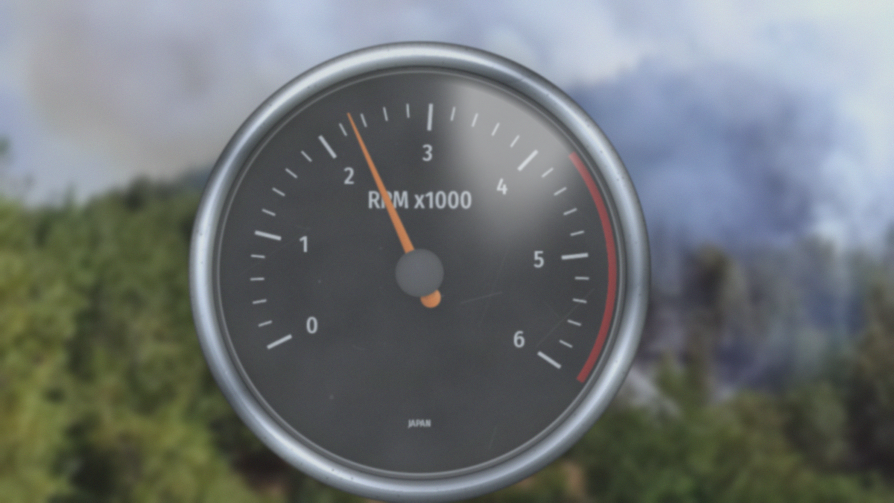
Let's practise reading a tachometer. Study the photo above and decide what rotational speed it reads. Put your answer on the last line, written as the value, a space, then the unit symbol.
2300 rpm
